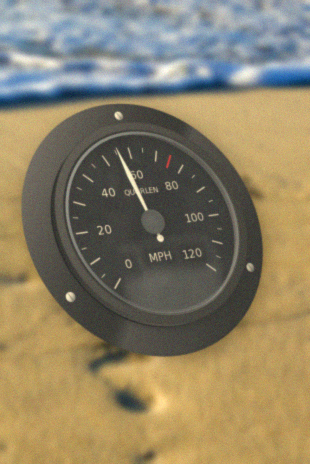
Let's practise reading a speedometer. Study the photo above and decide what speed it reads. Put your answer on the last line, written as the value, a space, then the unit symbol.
55 mph
